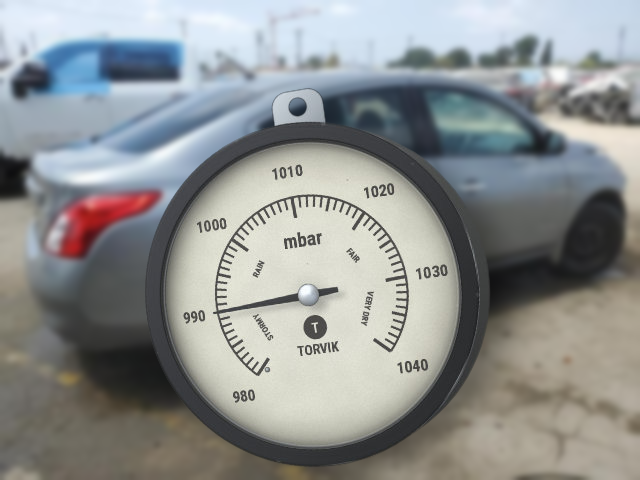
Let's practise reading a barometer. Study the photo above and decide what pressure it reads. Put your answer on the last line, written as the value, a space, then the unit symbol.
990 mbar
